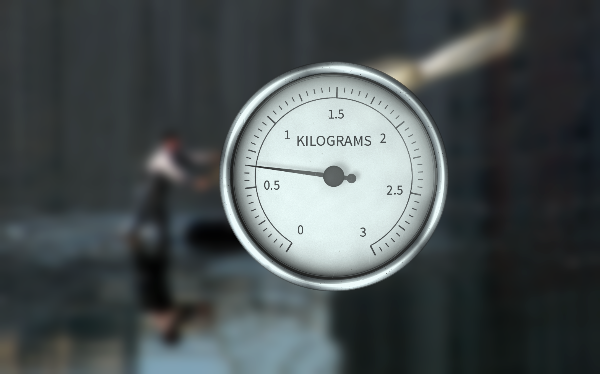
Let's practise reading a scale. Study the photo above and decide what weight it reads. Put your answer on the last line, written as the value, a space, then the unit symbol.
0.65 kg
